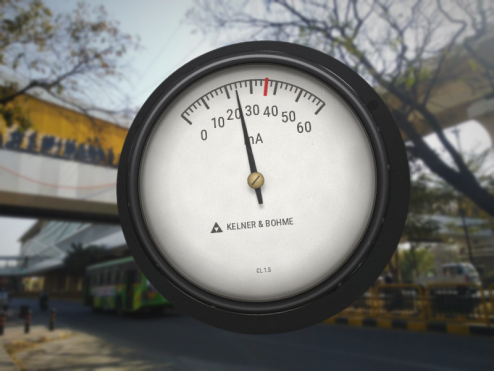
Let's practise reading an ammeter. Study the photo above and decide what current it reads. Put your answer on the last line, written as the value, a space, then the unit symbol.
24 mA
